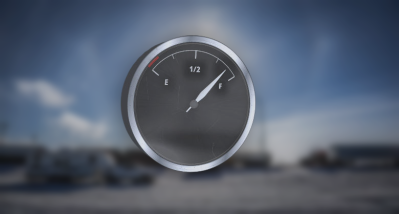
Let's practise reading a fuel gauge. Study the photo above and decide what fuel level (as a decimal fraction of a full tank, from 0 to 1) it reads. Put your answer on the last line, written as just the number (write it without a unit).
0.875
